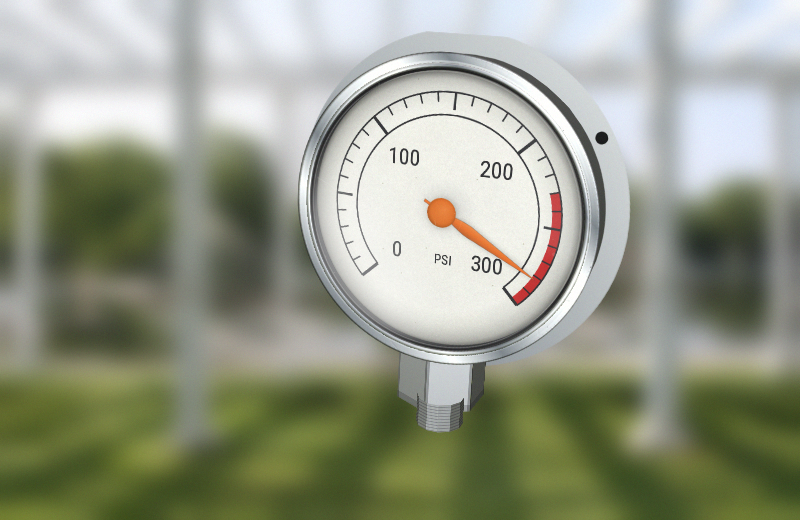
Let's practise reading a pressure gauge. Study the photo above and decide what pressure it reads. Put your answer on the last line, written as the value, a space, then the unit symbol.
280 psi
